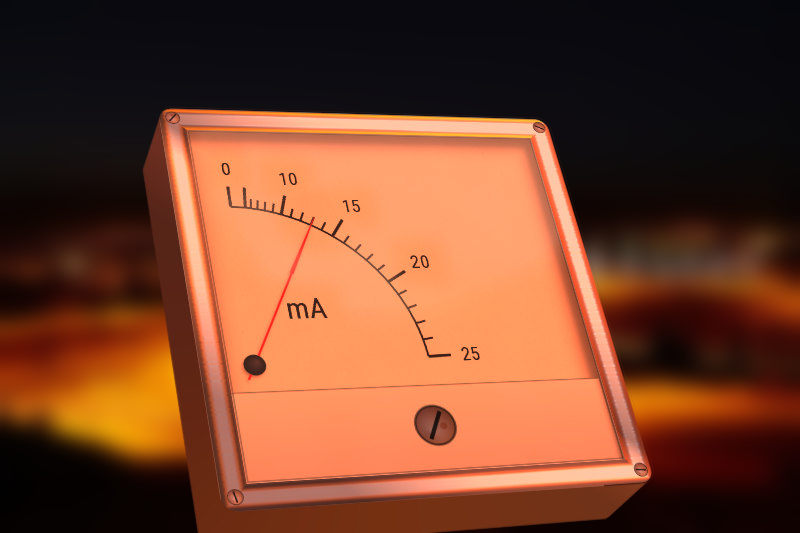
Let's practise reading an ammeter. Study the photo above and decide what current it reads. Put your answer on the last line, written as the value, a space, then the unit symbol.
13 mA
